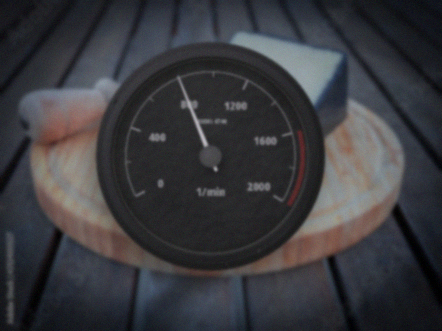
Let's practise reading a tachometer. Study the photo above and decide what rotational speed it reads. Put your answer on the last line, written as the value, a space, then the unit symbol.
800 rpm
